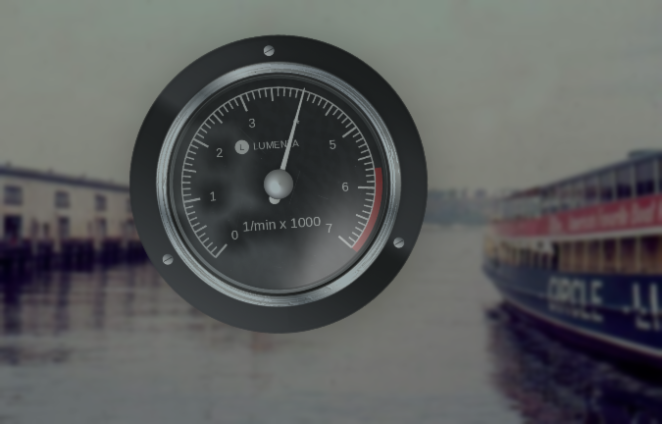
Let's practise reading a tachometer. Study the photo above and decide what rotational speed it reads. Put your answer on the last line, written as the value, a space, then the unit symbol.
4000 rpm
